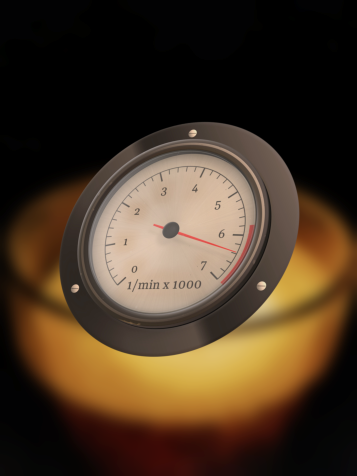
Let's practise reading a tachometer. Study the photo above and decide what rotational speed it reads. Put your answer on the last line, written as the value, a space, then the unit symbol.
6400 rpm
